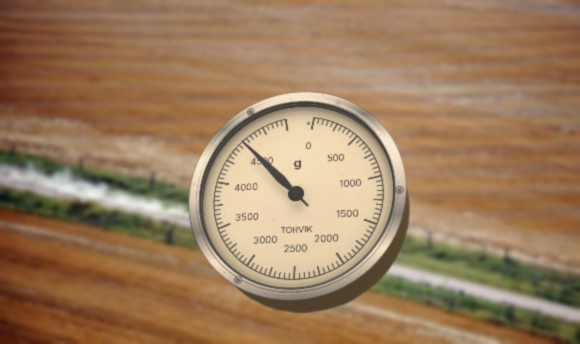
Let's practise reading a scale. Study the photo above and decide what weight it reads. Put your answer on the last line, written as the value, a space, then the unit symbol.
4500 g
